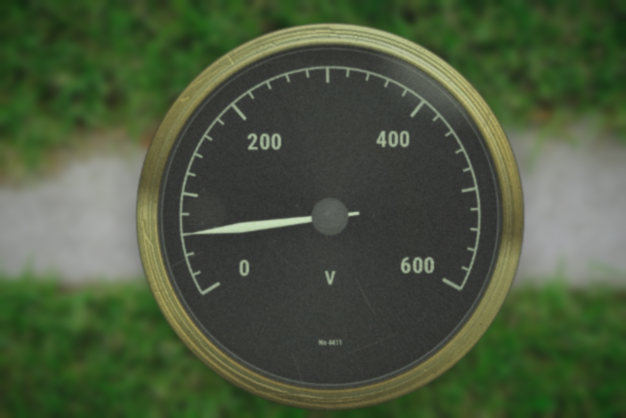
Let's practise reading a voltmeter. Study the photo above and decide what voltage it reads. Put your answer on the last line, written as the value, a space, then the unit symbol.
60 V
